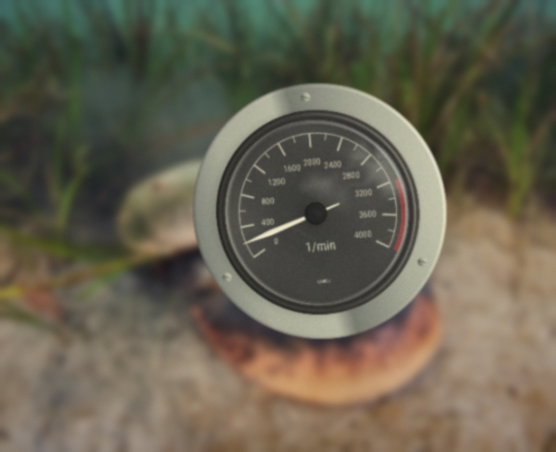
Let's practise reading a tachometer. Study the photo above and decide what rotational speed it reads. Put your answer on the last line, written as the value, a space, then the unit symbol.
200 rpm
